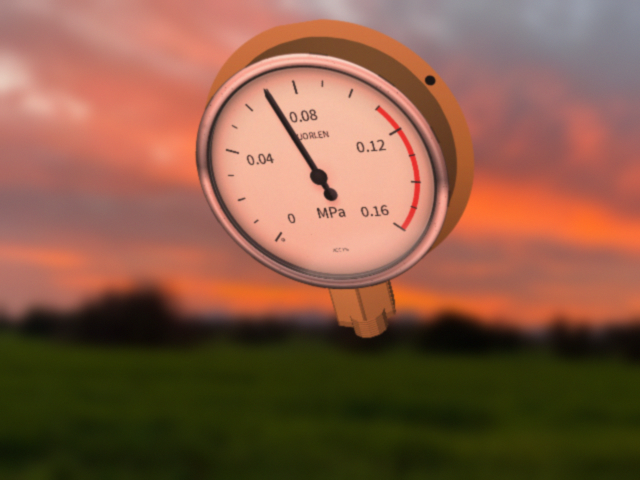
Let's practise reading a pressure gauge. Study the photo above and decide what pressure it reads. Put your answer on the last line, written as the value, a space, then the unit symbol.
0.07 MPa
